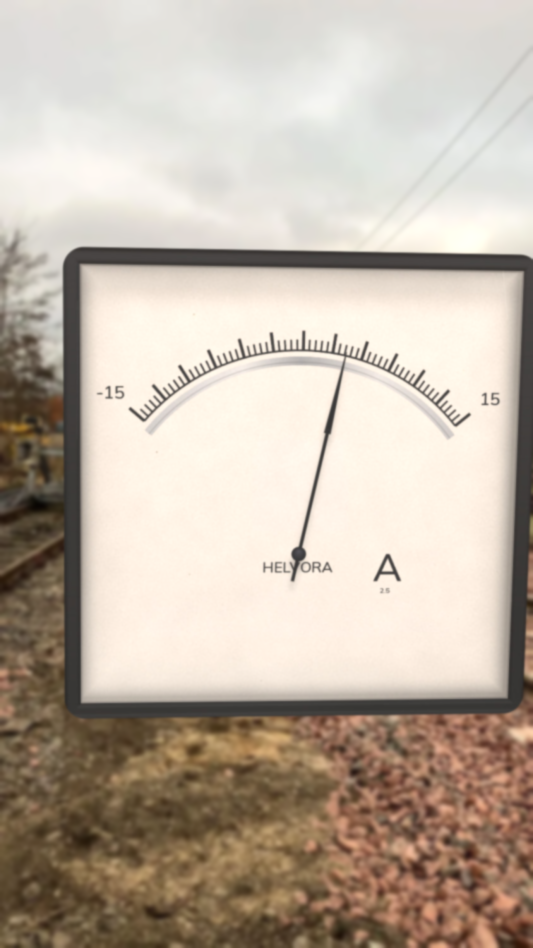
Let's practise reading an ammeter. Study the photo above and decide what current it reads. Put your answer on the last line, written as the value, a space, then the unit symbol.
3.5 A
